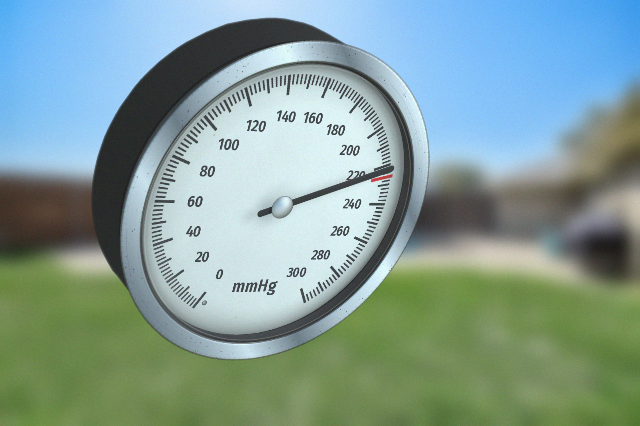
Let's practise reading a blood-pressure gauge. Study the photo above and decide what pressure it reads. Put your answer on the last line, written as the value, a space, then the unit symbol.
220 mmHg
